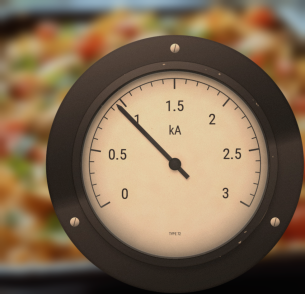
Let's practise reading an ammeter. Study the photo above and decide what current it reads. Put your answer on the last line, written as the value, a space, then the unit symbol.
0.95 kA
